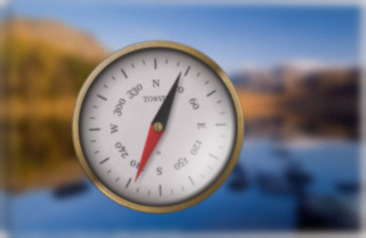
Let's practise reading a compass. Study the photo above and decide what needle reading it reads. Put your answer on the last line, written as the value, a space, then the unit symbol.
205 °
